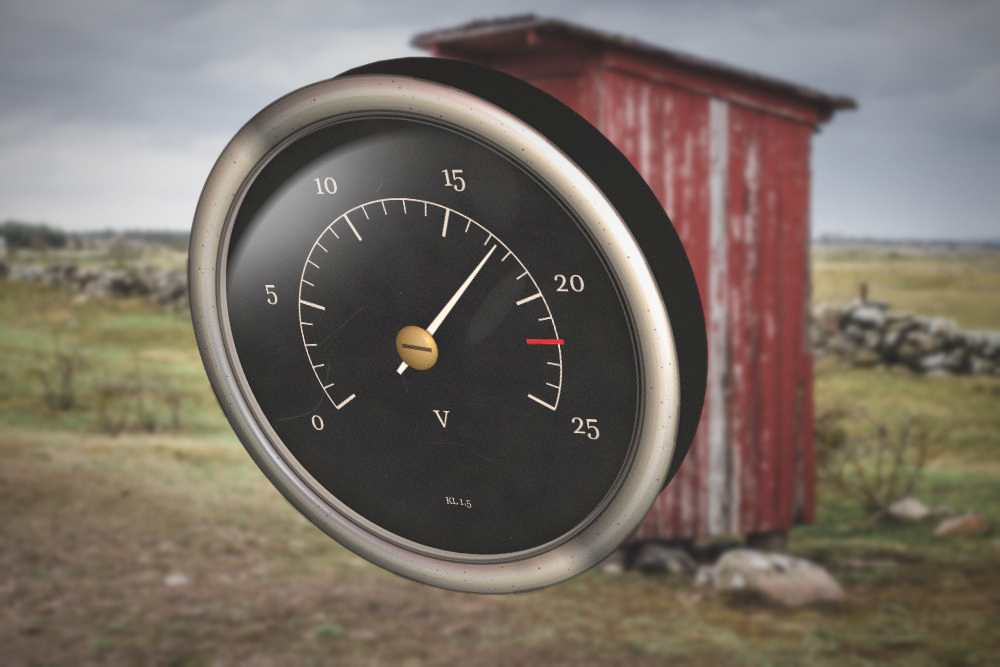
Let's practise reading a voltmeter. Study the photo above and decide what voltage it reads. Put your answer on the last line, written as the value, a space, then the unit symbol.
17.5 V
